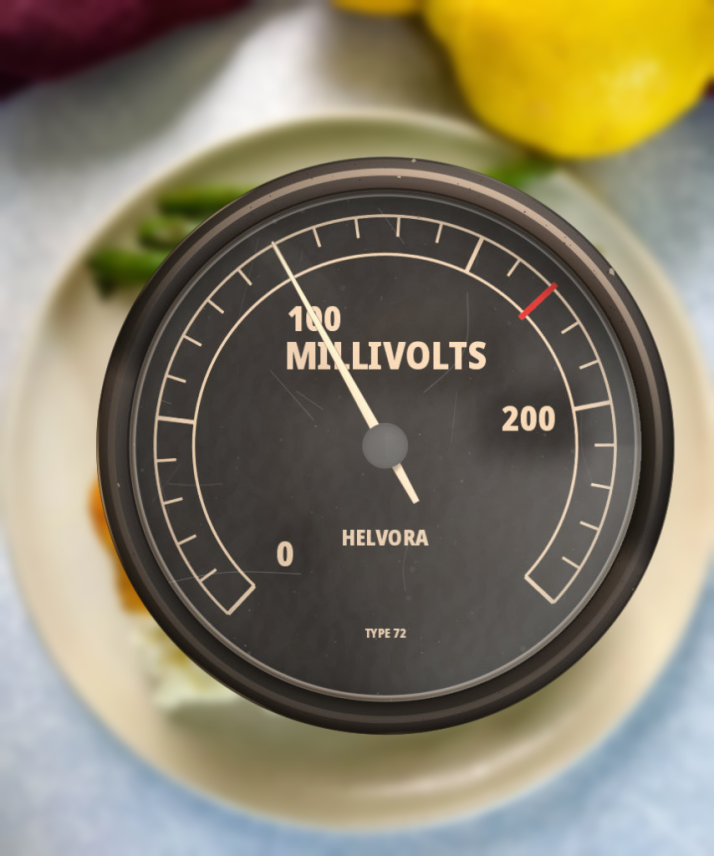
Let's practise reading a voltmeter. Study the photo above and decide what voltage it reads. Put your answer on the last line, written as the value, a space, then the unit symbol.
100 mV
